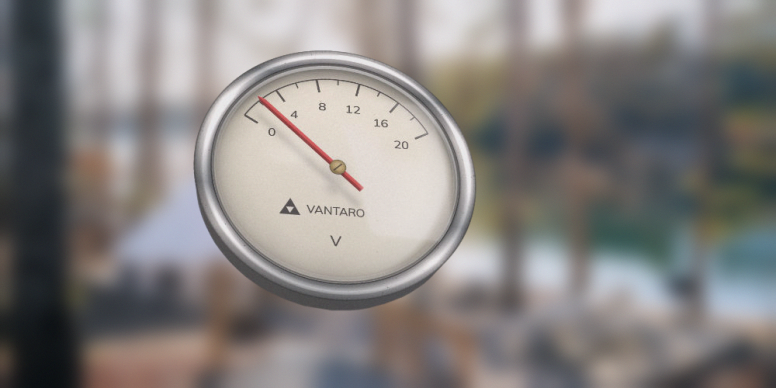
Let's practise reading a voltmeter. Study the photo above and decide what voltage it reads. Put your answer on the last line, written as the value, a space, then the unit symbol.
2 V
